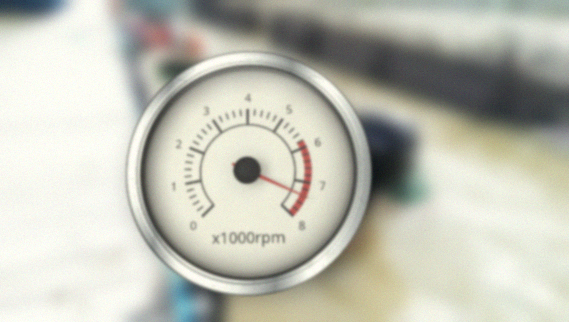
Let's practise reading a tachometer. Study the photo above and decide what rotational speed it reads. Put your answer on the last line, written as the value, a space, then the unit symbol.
7400 rpm
